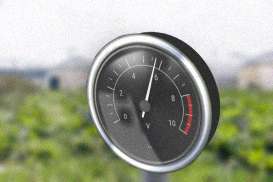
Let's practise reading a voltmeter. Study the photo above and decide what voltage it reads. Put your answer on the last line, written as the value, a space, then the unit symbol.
5.75 V
